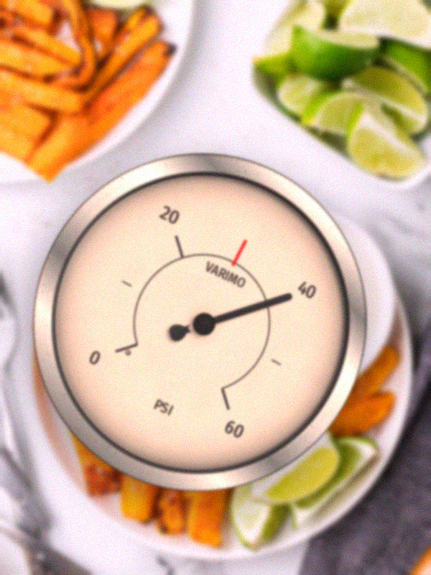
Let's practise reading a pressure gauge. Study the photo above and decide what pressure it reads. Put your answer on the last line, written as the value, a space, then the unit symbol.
40 psi
